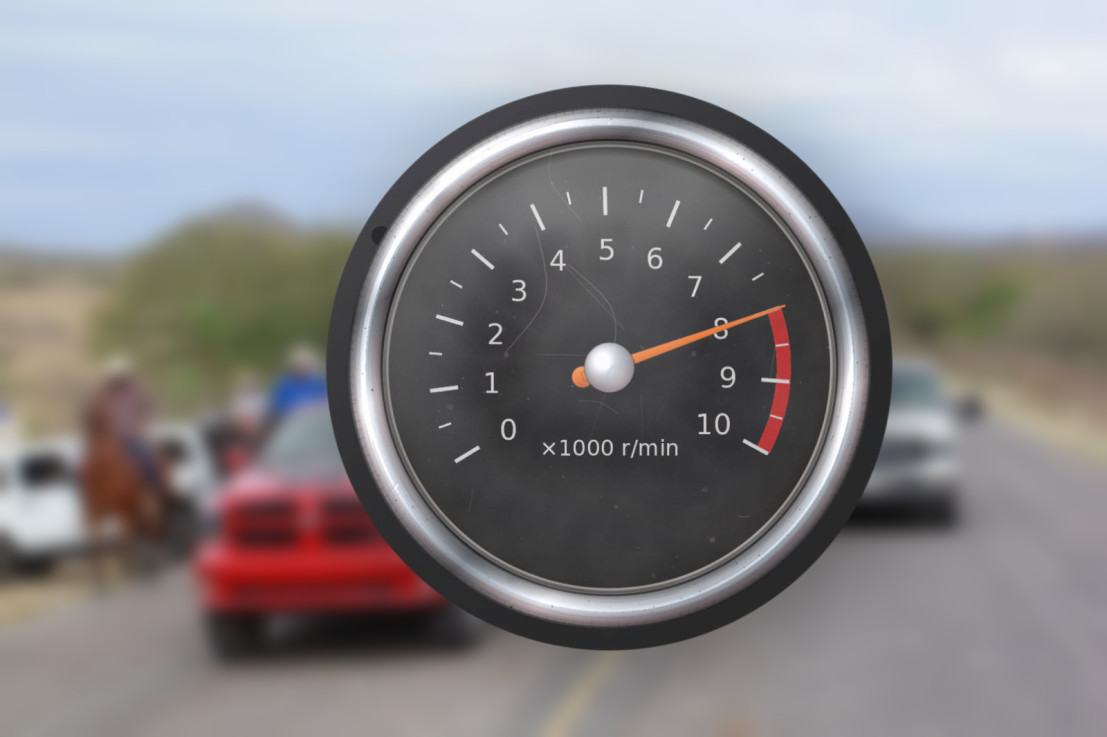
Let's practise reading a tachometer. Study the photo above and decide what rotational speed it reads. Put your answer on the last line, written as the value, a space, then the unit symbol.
8000 rpm
